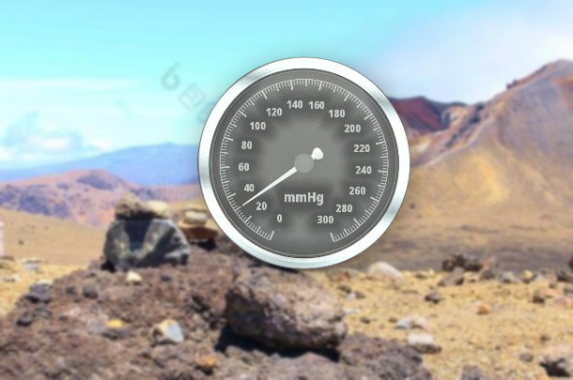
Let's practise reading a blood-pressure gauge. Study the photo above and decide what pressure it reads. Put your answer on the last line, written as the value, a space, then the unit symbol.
30 mmHg
